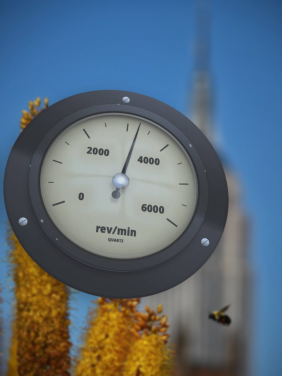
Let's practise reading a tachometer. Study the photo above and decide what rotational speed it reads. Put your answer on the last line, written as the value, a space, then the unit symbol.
3250 rpm
